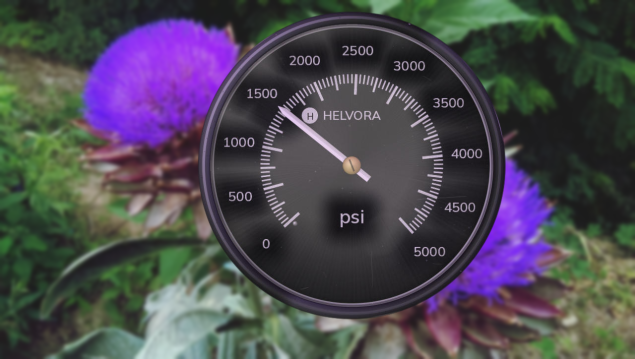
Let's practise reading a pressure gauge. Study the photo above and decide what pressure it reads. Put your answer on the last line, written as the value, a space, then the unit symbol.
1500 psi
